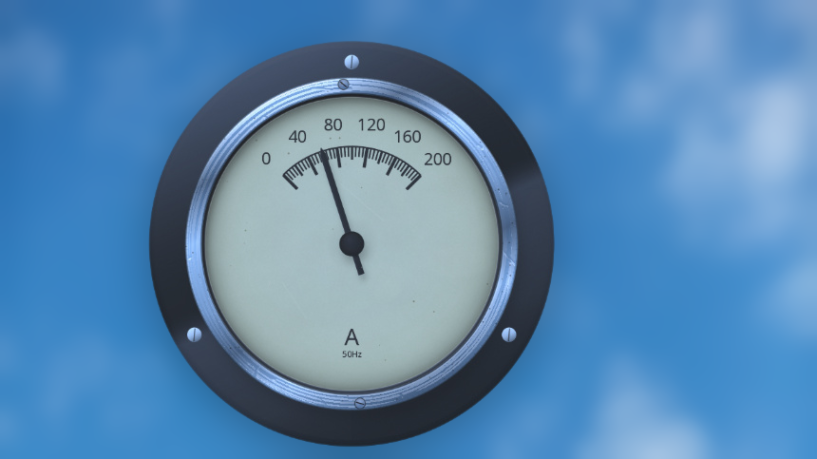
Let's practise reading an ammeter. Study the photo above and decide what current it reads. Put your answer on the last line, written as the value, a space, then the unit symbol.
60 A
